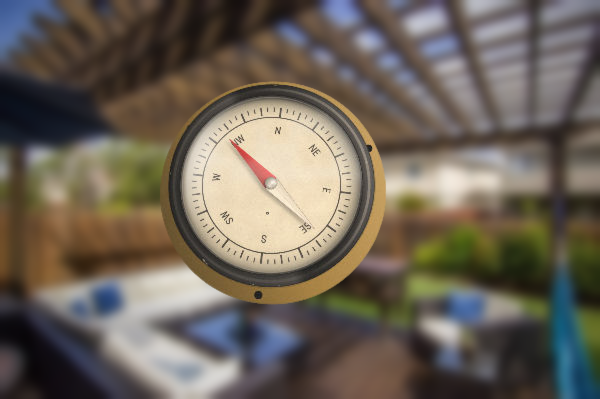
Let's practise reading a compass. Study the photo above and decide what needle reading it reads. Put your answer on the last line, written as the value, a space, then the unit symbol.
310 °
